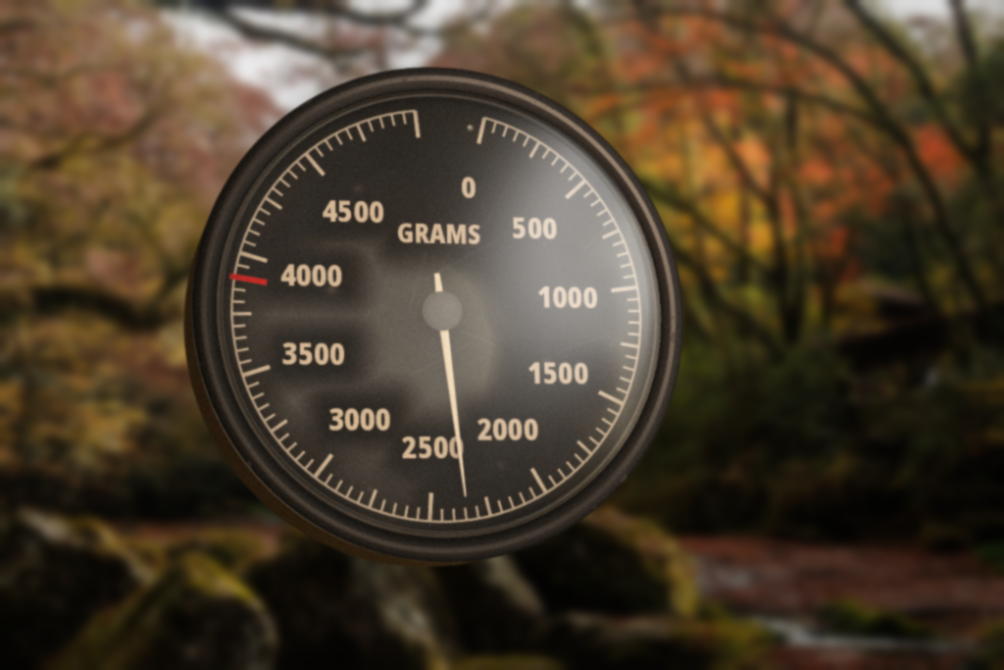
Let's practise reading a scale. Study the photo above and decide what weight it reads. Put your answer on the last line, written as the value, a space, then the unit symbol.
2350 g
